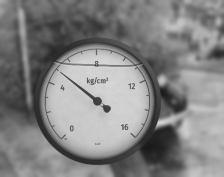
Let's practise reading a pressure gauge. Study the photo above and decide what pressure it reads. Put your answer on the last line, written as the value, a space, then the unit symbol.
5 kg/cm²
